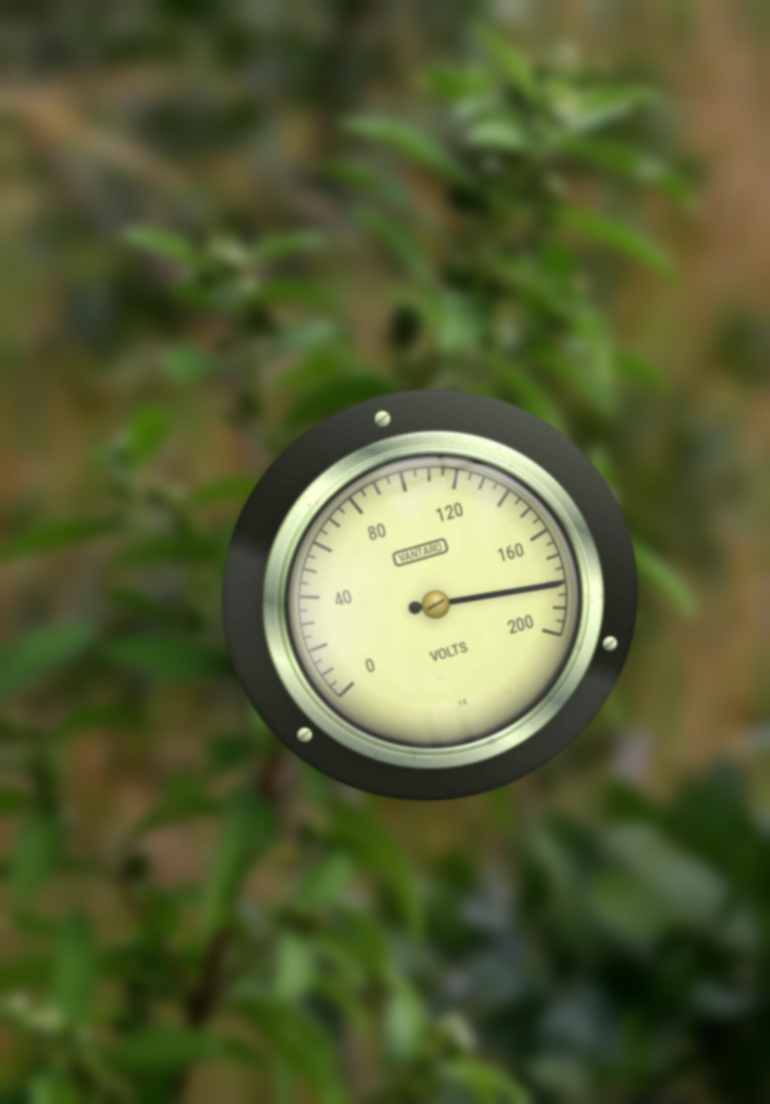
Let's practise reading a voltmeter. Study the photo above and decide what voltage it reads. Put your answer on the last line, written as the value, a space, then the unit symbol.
180 V
